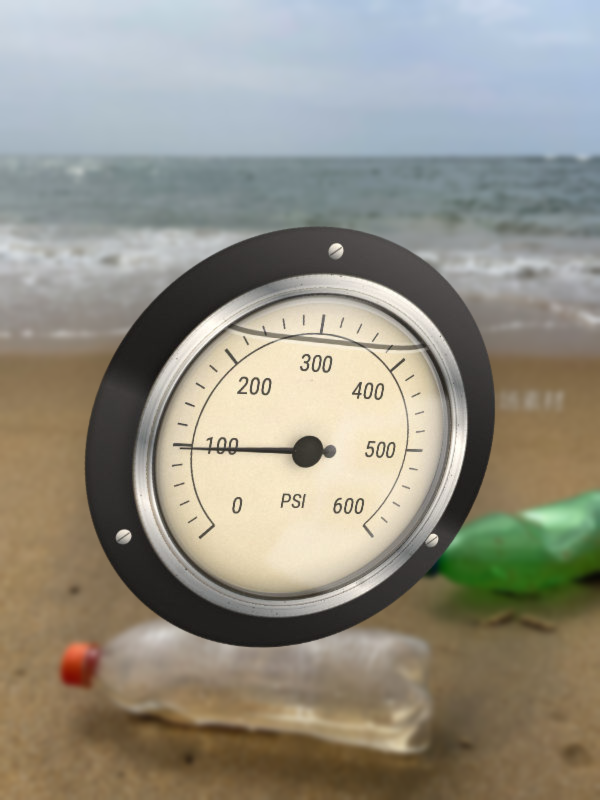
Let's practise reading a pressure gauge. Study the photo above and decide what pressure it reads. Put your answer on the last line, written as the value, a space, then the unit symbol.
100 psi
